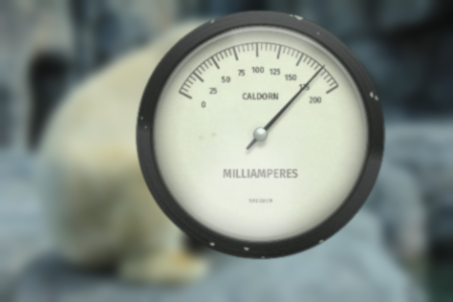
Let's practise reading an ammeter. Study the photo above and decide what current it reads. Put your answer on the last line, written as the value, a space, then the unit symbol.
175 mA
